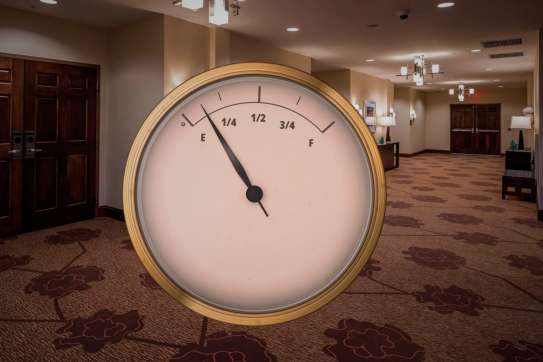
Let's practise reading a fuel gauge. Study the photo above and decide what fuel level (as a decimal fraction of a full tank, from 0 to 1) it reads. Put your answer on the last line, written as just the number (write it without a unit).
0.125
